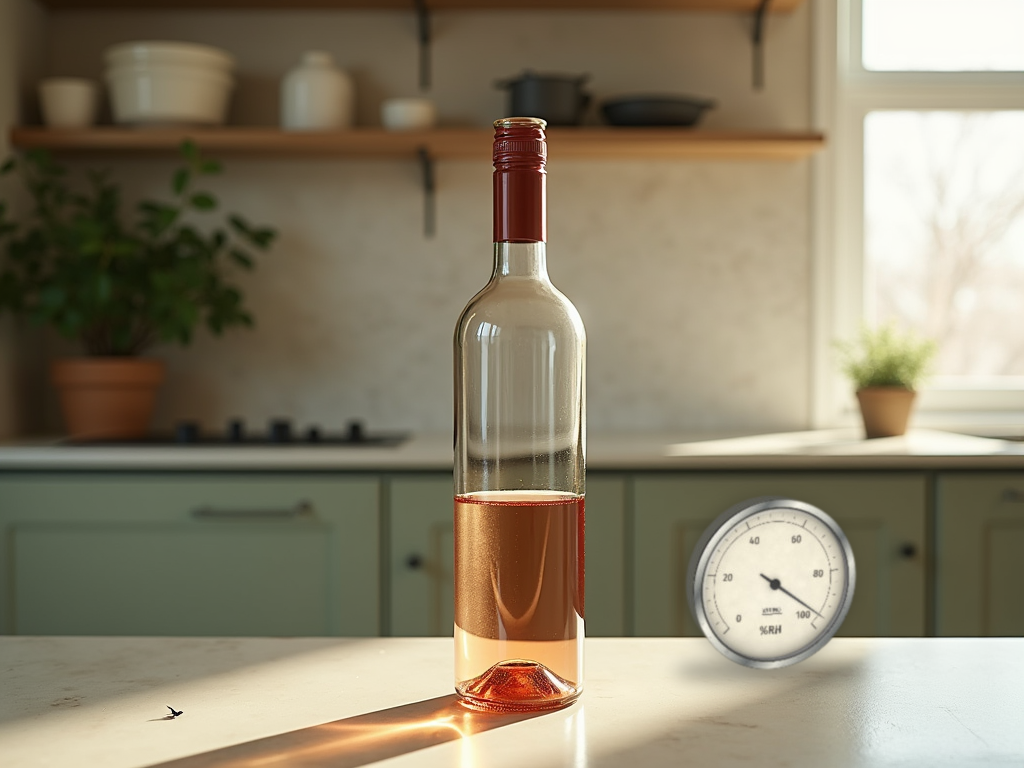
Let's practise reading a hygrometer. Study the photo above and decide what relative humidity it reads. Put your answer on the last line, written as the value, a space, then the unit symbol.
96 %
